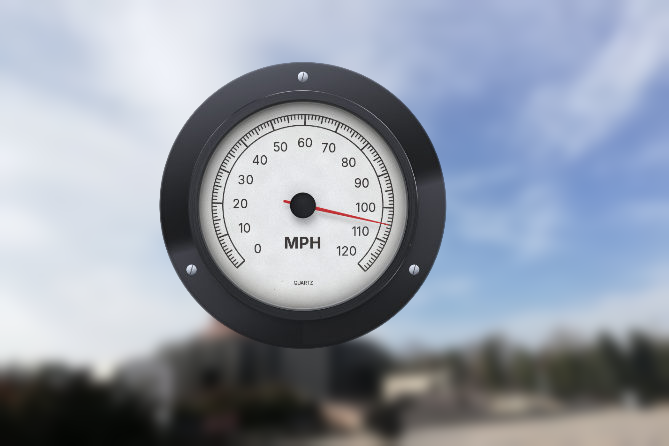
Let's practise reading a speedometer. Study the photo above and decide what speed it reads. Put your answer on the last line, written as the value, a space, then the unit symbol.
105 mph
